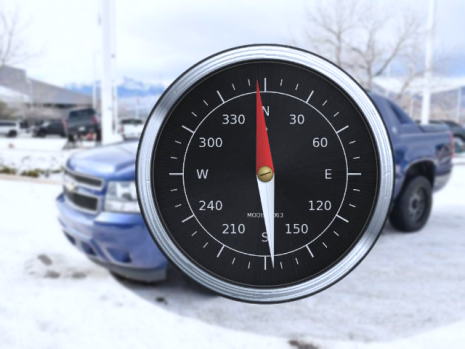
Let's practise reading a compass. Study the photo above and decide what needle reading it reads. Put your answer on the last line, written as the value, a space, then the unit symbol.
355 °
